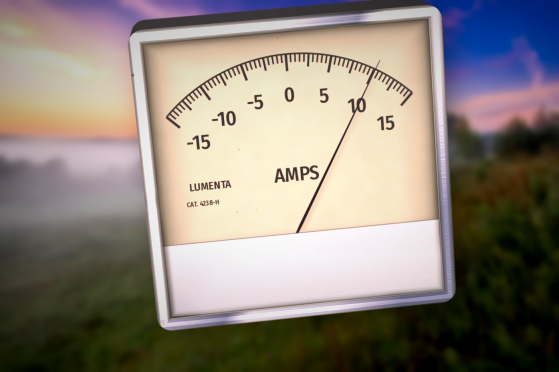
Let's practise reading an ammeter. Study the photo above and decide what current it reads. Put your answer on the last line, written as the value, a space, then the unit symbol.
10 A
